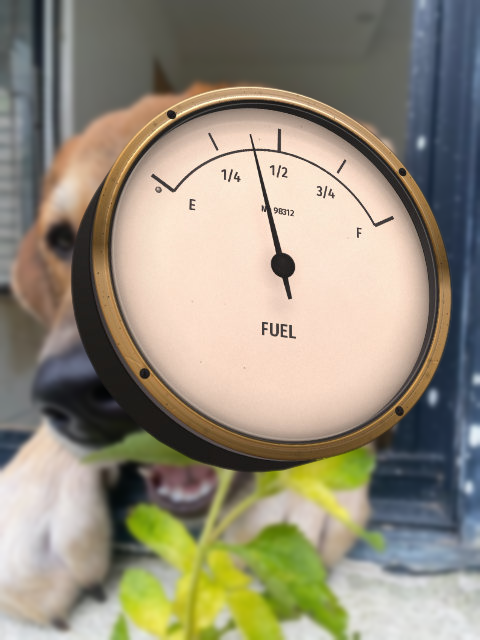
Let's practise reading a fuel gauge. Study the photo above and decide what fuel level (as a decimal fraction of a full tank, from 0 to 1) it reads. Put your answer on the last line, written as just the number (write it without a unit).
0.375
